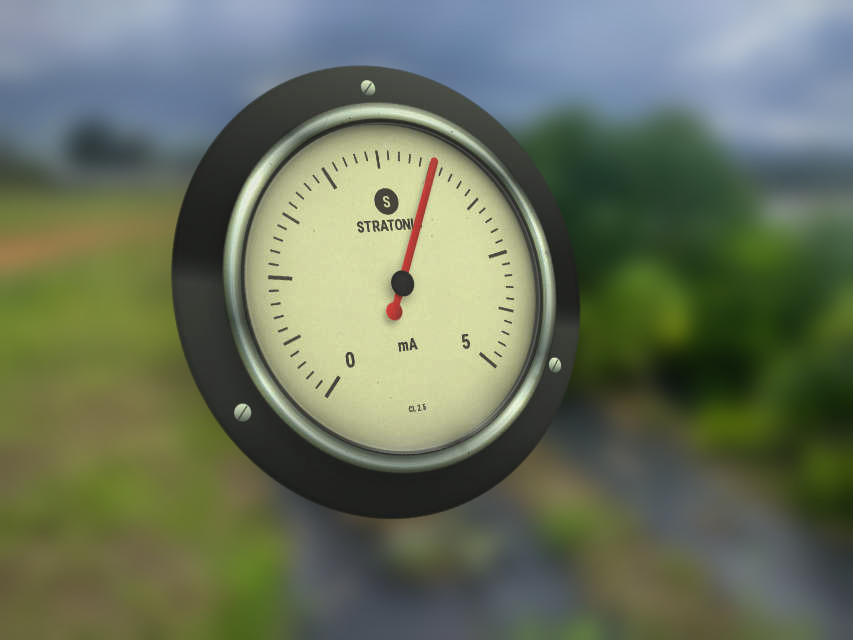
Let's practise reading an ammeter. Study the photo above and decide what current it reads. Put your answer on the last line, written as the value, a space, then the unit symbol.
3 mA
